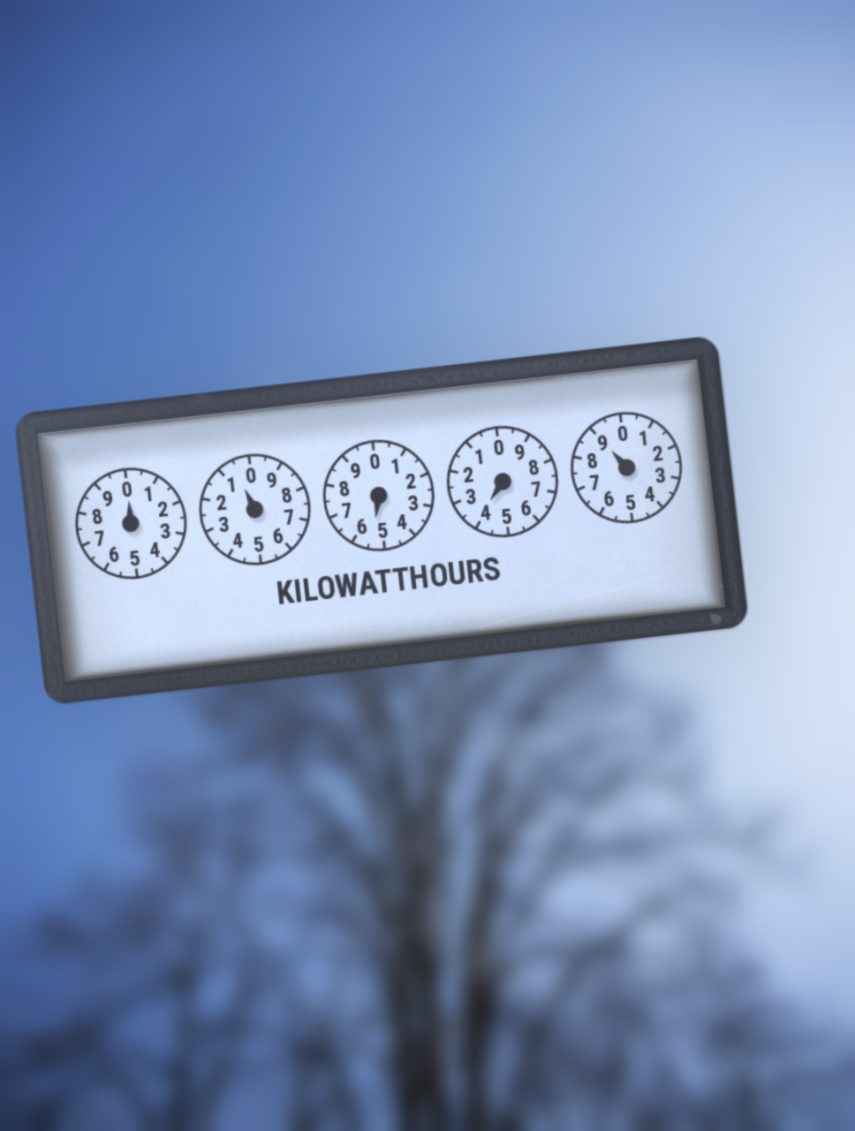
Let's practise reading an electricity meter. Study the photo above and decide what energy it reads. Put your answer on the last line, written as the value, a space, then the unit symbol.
539 kWh
